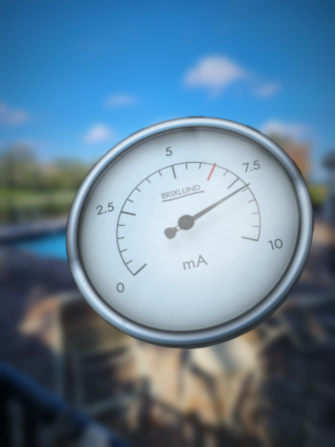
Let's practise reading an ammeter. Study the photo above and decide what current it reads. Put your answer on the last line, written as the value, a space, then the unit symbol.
8 mA
